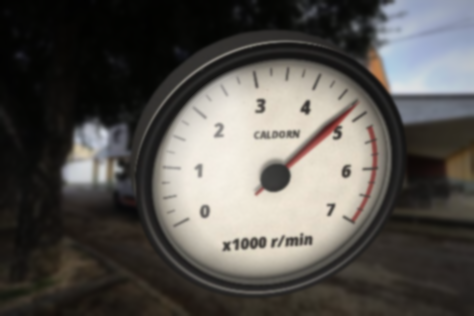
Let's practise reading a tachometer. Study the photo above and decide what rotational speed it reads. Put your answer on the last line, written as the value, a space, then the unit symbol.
4750 rpm
